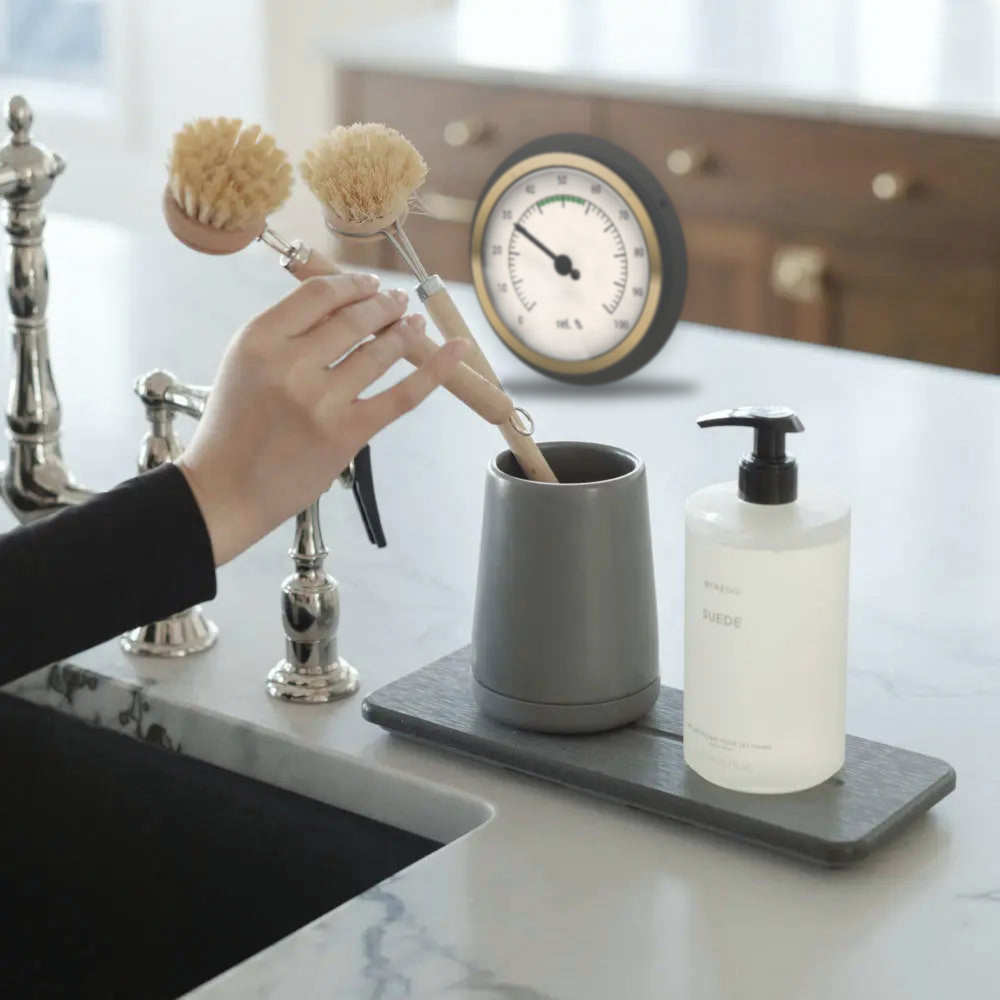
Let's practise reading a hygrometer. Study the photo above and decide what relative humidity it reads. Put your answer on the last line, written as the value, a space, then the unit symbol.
30 %
